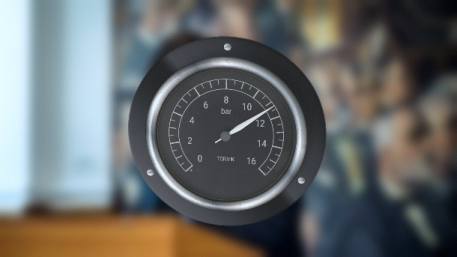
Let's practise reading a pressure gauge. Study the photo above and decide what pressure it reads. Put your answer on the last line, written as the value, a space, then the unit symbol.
11.25 bar
